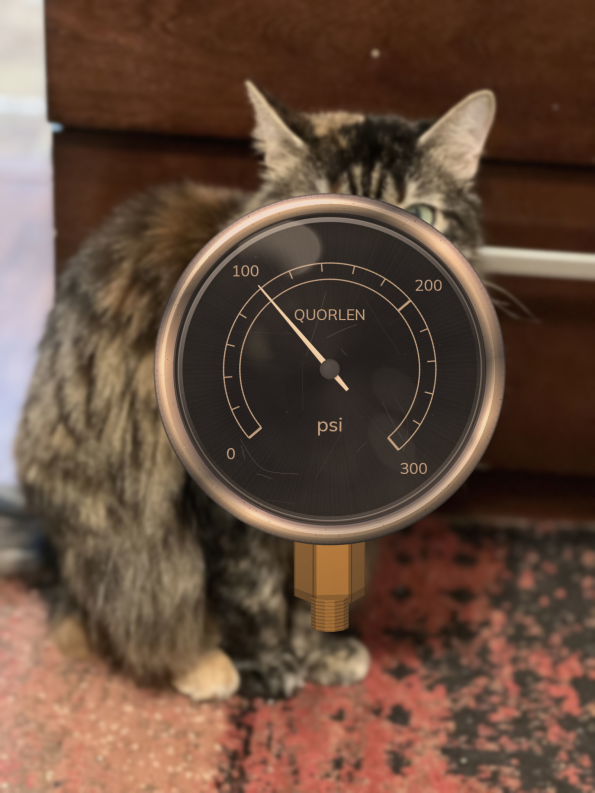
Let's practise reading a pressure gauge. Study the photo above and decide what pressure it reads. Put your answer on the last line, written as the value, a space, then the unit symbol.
100 psi
